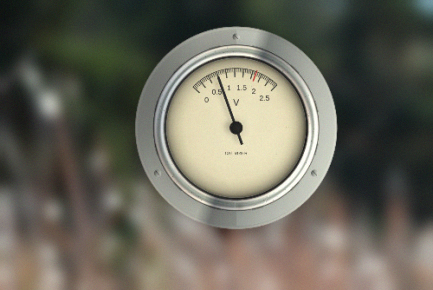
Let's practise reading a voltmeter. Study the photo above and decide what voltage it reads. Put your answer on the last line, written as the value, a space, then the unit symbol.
0.75 V
